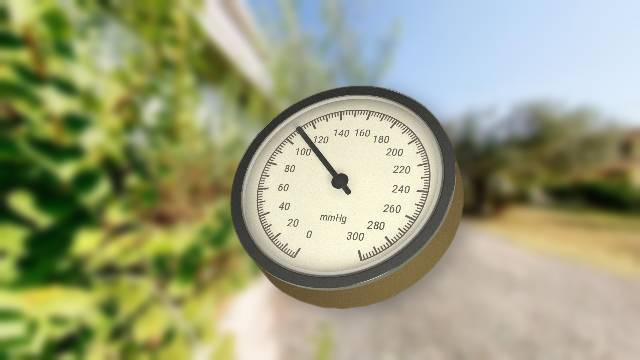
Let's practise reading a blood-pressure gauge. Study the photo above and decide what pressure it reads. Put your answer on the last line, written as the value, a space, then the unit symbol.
110 mmHg
